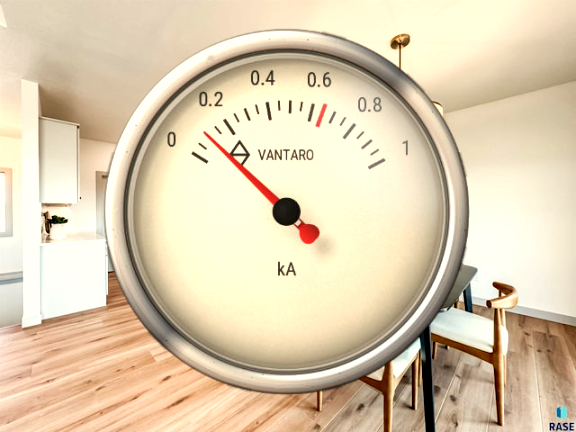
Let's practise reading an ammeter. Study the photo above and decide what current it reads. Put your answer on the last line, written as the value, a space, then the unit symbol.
0.1 kA
